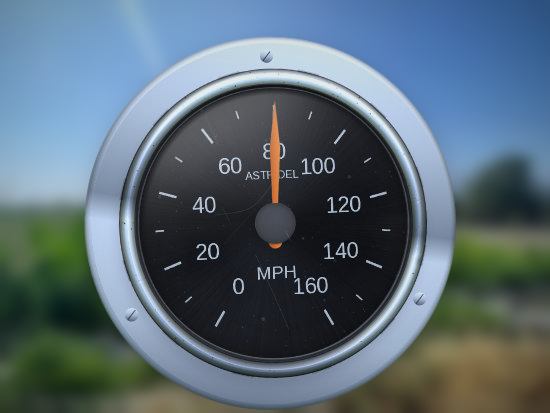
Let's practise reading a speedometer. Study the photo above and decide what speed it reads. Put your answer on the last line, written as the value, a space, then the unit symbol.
80 mph
